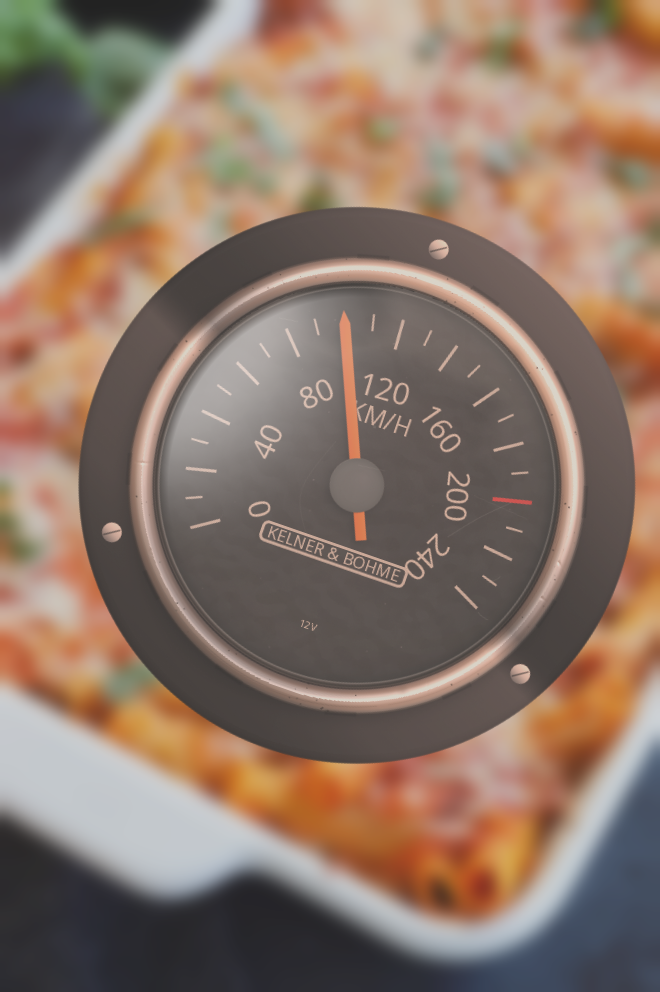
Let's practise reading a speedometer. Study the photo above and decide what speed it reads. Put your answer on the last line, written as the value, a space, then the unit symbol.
100 km/h
